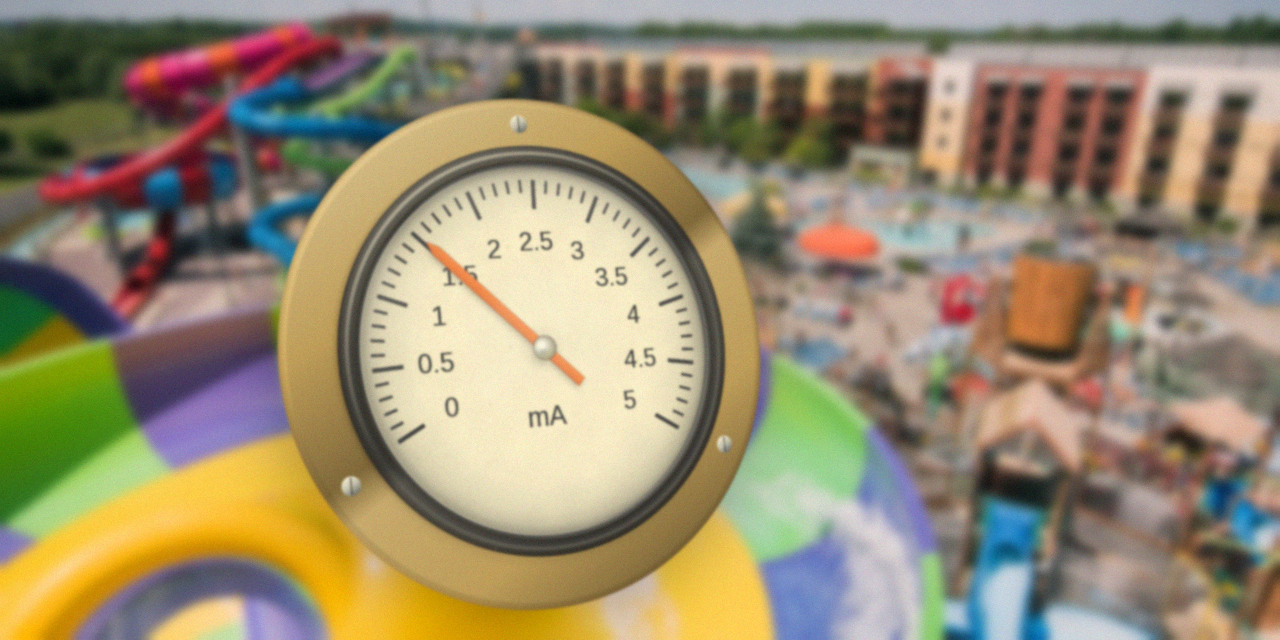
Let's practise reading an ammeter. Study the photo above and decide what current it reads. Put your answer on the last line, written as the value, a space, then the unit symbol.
1.5 mA
